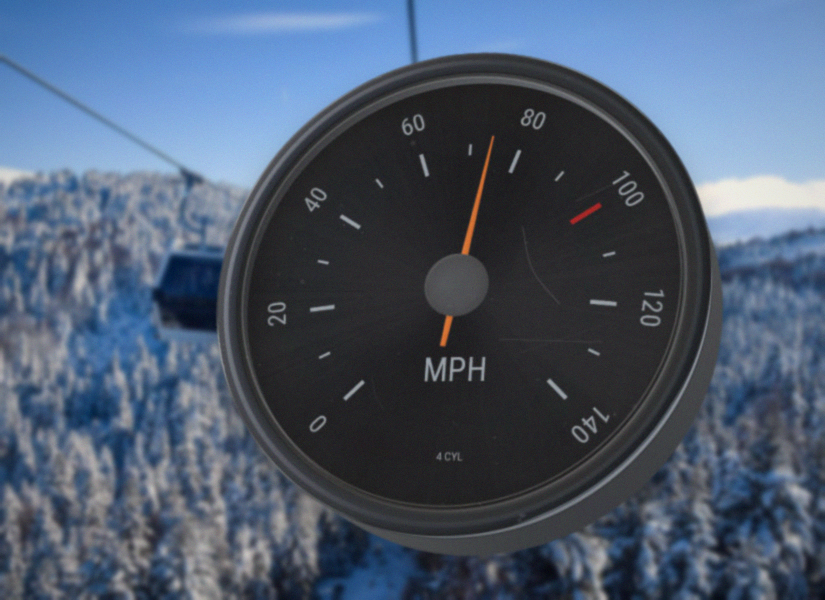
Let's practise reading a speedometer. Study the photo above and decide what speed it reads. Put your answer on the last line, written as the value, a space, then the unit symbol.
75 mph
